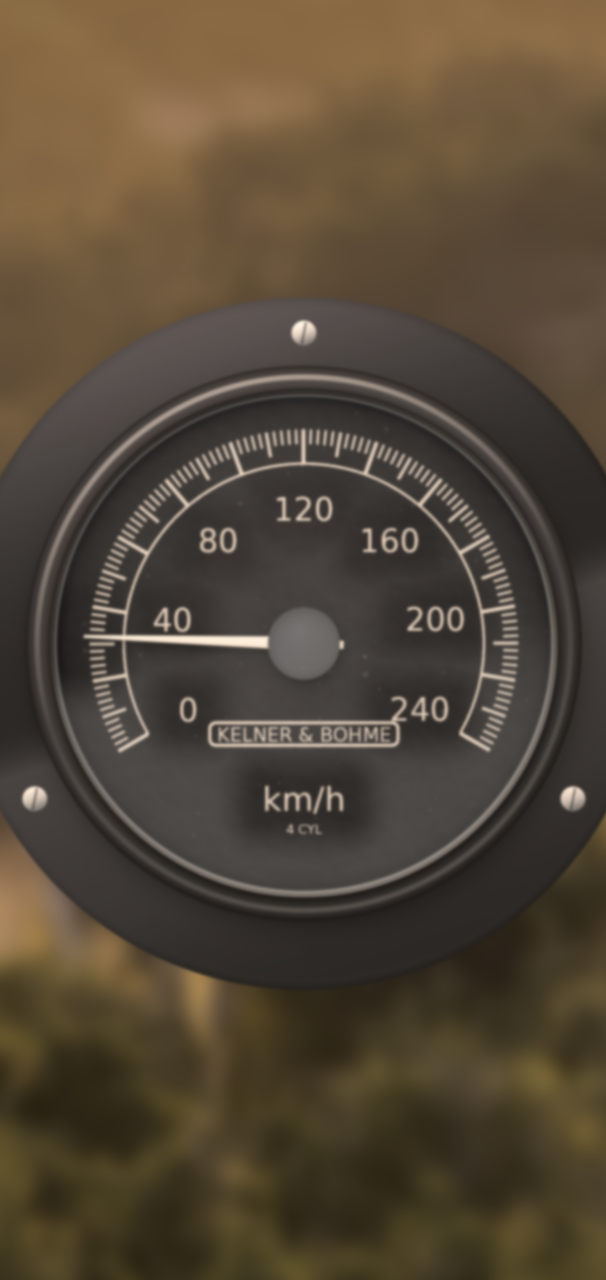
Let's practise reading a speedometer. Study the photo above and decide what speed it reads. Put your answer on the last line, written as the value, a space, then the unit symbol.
32 km/h
